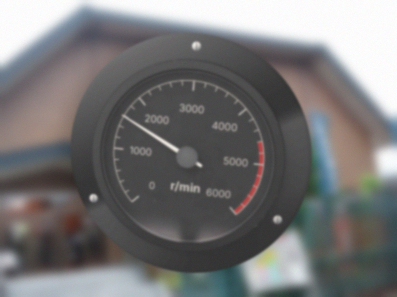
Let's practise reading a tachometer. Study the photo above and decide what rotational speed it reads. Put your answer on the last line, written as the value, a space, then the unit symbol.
1600 rpm
